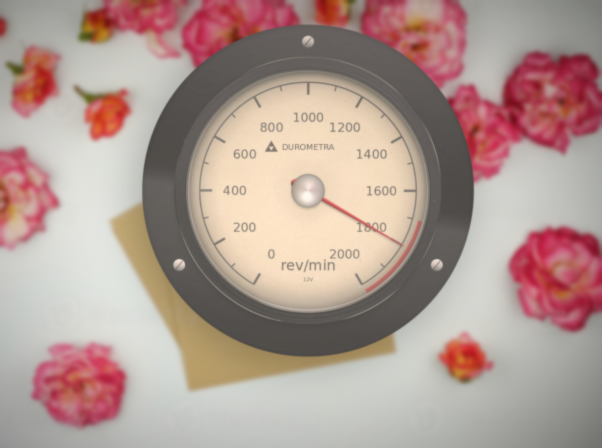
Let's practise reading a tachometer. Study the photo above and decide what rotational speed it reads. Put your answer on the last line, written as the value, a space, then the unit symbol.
1800 rpm
